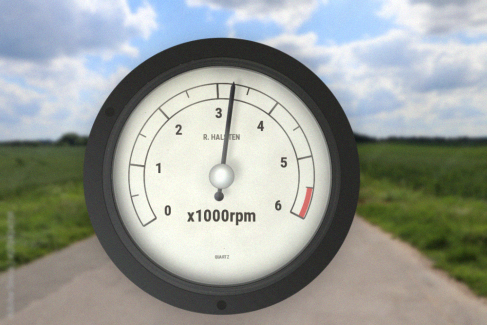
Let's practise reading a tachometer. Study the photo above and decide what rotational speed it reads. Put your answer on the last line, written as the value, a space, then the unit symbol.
3250 rpm
